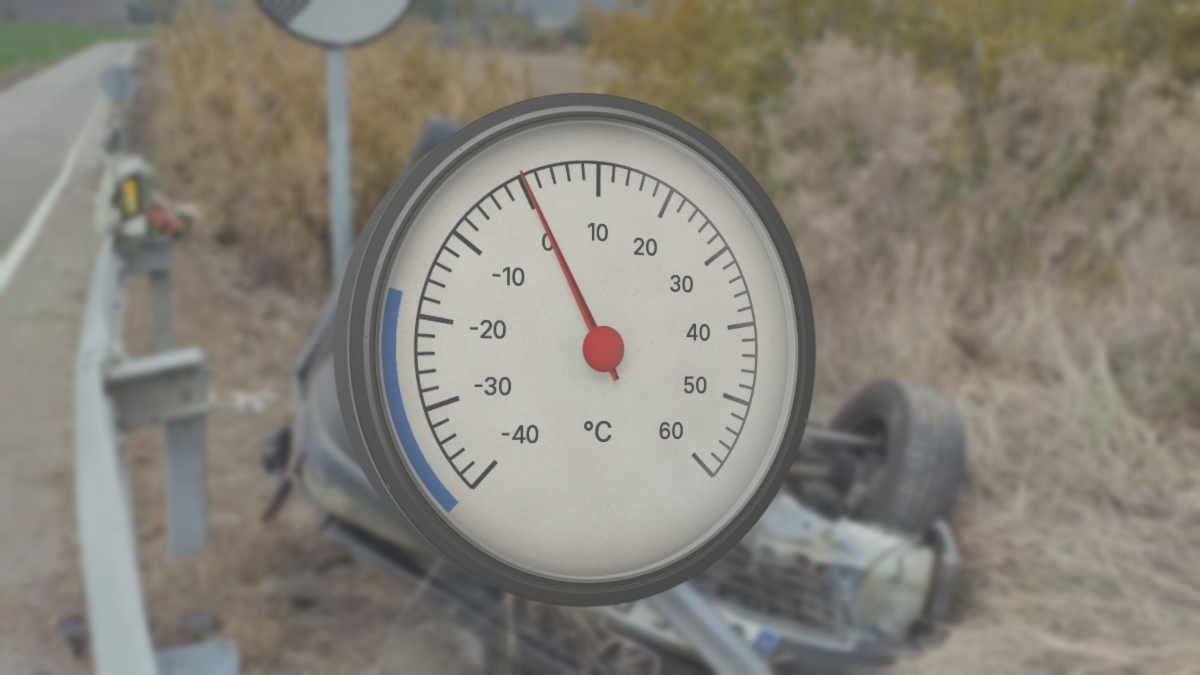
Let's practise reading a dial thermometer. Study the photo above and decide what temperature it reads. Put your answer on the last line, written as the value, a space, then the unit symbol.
0 °C
